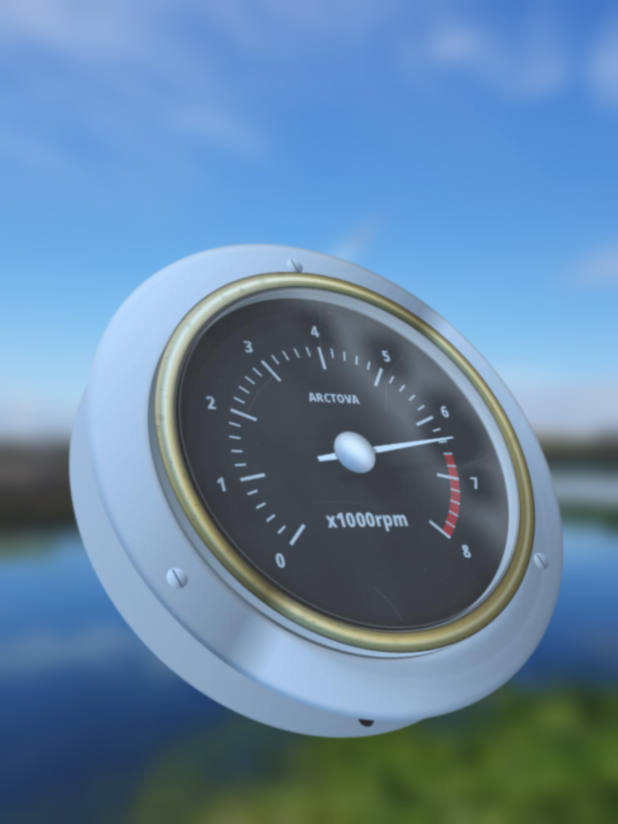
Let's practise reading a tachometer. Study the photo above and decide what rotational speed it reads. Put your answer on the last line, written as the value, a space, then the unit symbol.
6400 rpm
